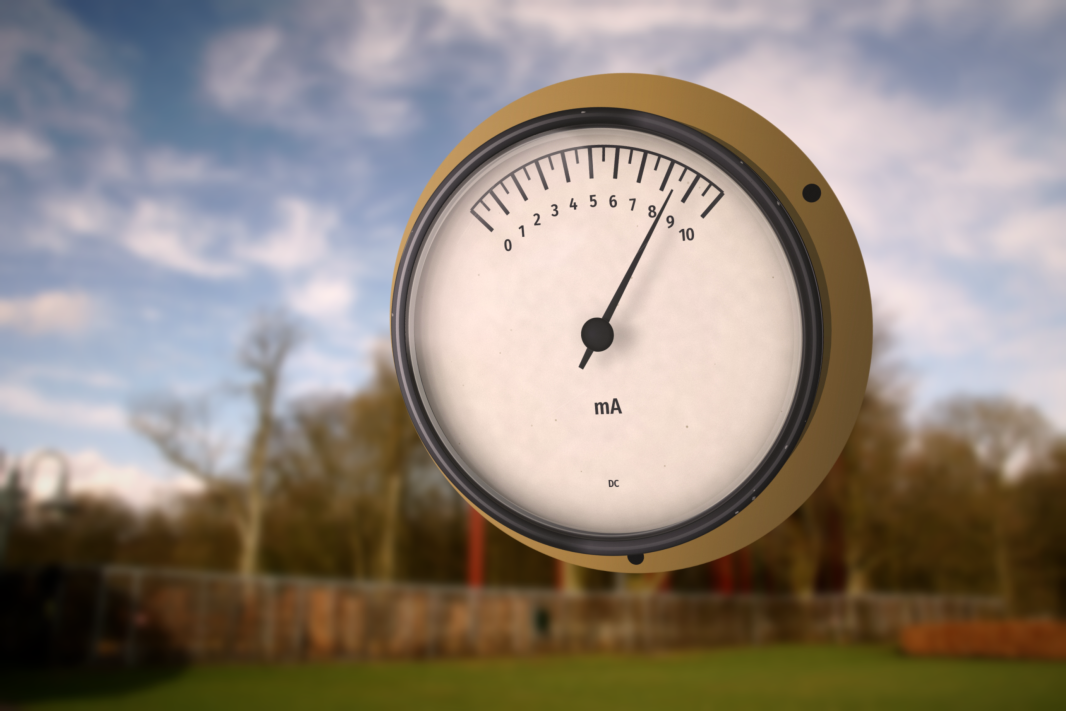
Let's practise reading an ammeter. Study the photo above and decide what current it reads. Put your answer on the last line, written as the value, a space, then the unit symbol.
8.5 mA
